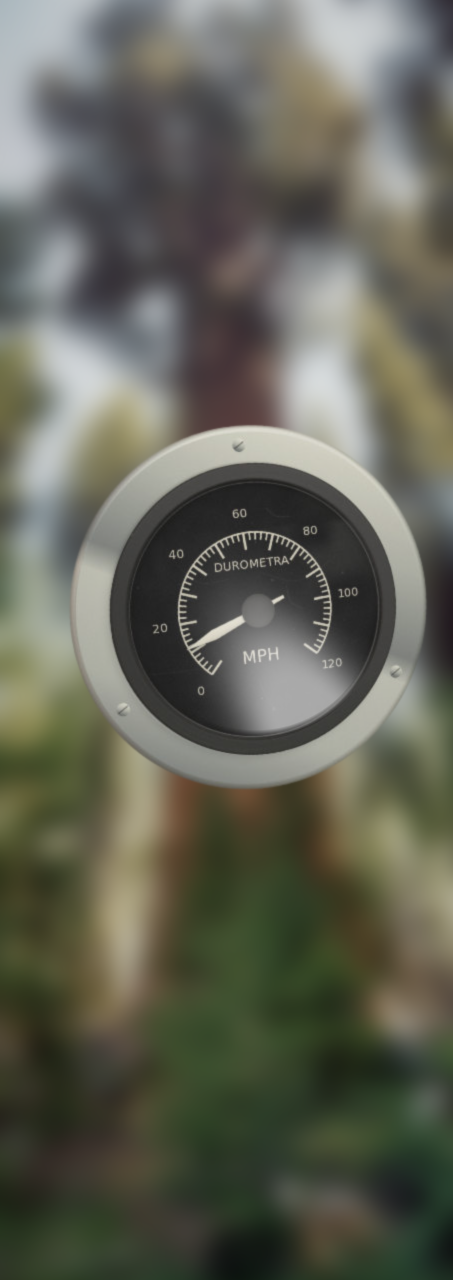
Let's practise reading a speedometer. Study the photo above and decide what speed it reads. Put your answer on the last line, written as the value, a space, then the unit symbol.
12 mph
